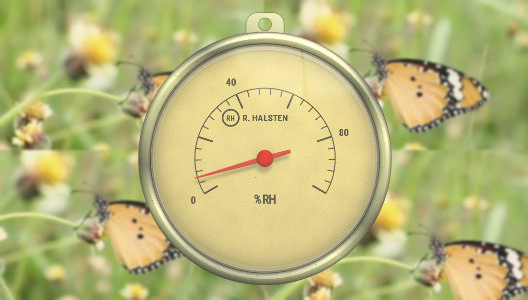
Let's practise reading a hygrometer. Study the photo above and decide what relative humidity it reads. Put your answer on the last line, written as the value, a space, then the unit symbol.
6 %
